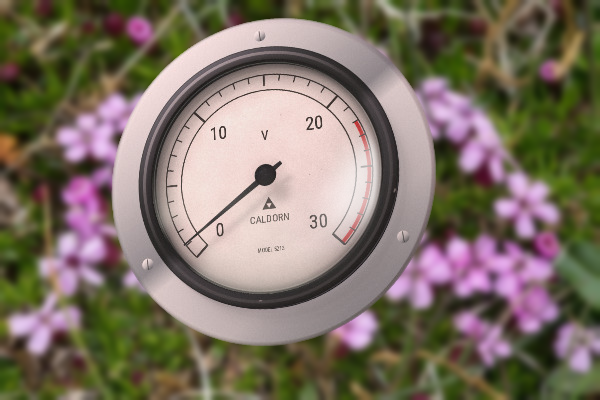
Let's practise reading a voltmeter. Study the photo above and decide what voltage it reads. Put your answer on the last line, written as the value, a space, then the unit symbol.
1 V
